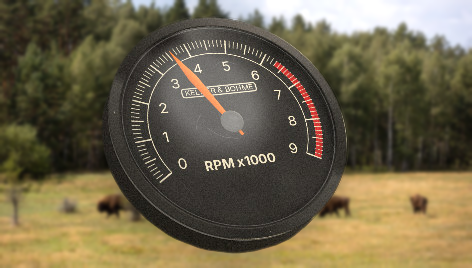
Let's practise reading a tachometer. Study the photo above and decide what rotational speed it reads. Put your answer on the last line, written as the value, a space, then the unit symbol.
3500 rpm
